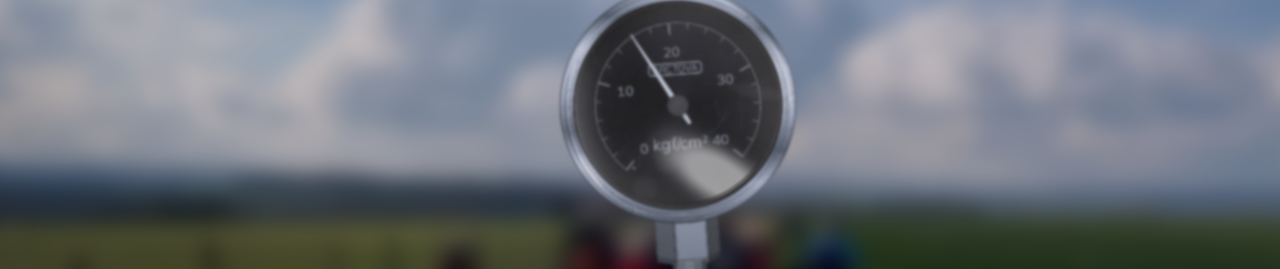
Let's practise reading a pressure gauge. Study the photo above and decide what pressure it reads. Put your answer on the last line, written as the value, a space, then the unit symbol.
16 kg/cm²
